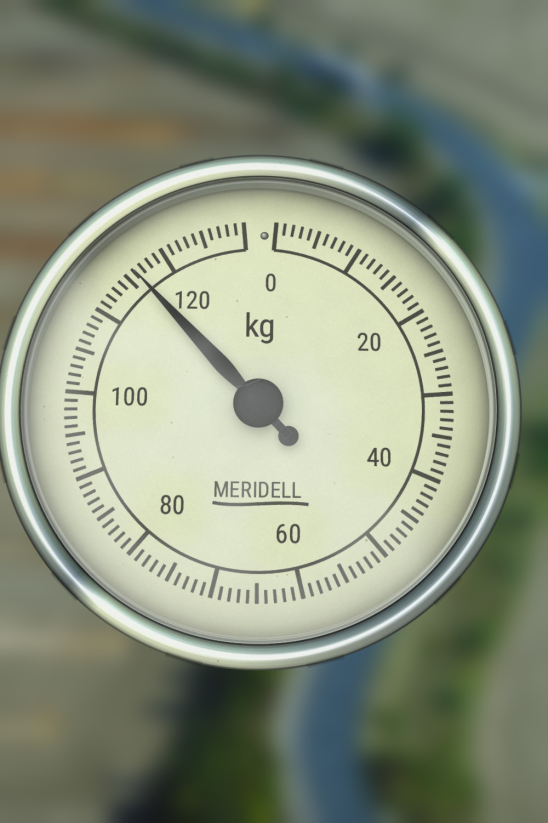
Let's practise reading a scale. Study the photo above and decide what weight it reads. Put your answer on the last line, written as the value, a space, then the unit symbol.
116 kg
